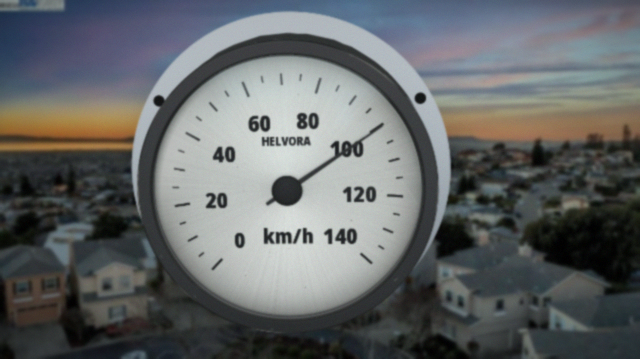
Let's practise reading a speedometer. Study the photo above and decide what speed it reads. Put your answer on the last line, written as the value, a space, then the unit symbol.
100 km/h
